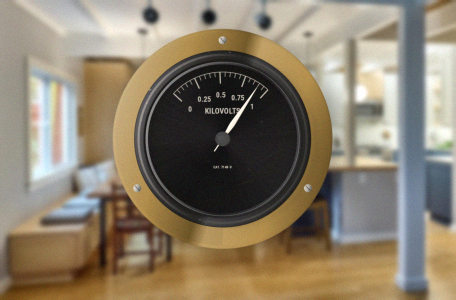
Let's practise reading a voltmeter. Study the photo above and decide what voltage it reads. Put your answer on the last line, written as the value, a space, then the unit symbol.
0.9 kV
